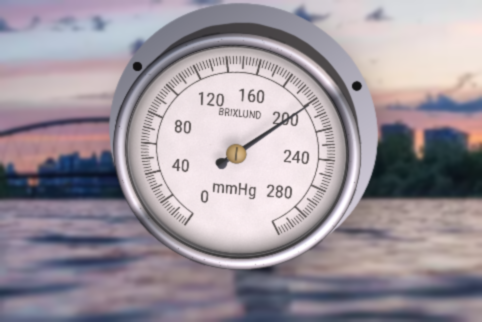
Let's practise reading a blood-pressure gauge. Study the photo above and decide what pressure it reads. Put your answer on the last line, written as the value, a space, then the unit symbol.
200 mmHg
